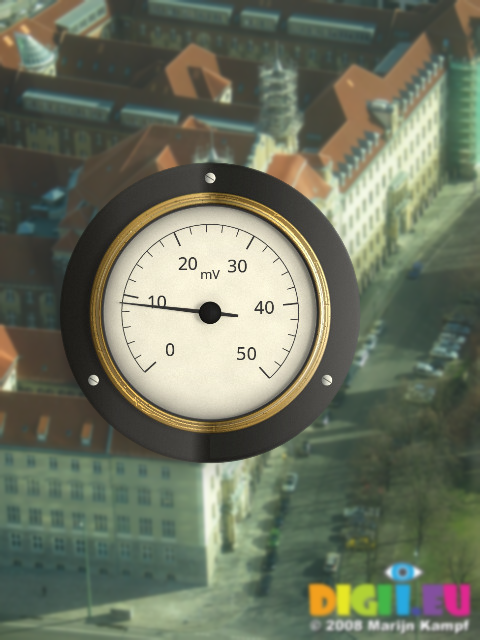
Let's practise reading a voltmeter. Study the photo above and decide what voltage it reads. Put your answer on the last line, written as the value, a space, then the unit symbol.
9 mV
